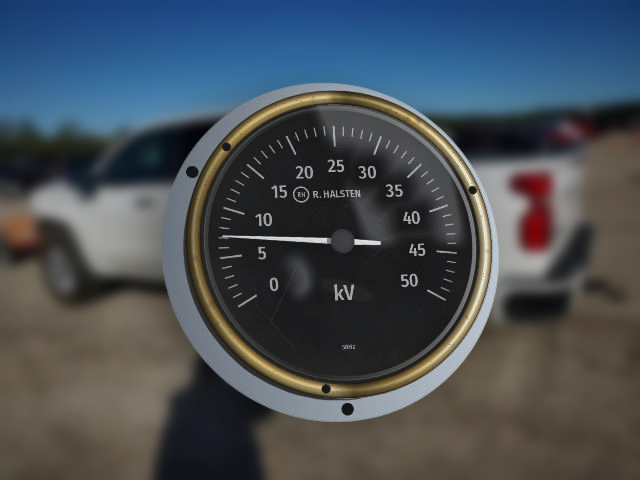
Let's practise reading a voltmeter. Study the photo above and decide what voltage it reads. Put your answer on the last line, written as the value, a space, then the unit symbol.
7 kV
